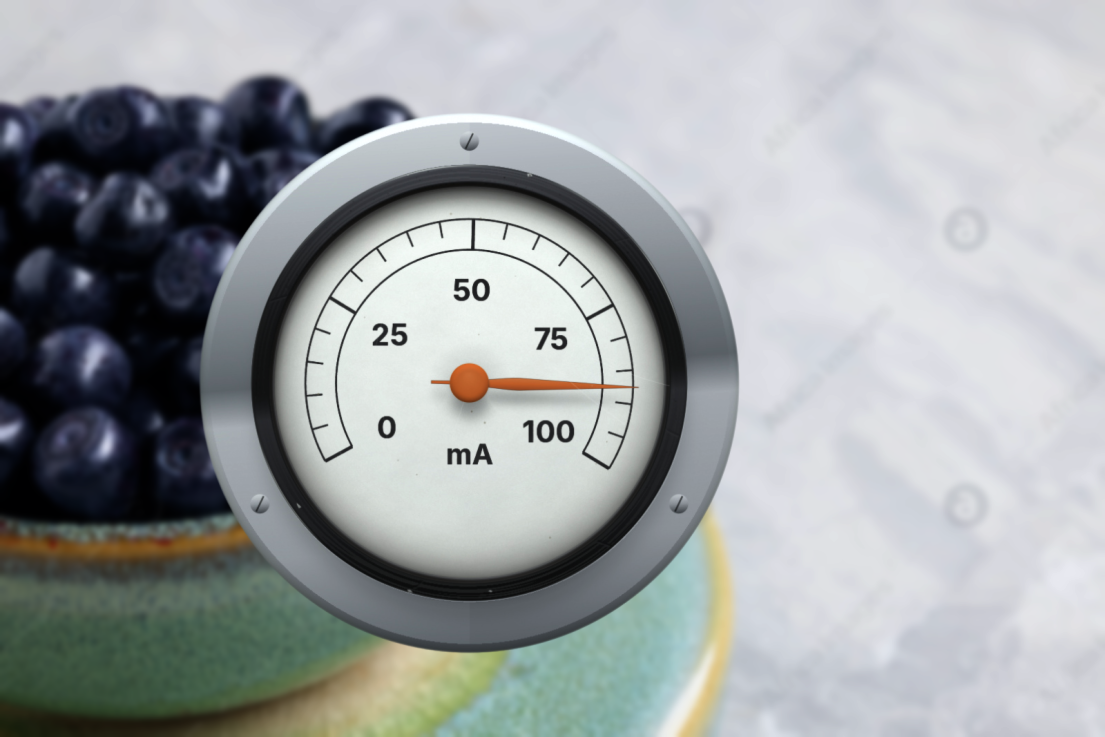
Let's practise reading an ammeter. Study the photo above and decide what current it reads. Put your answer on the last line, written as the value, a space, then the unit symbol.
87.5 mA
